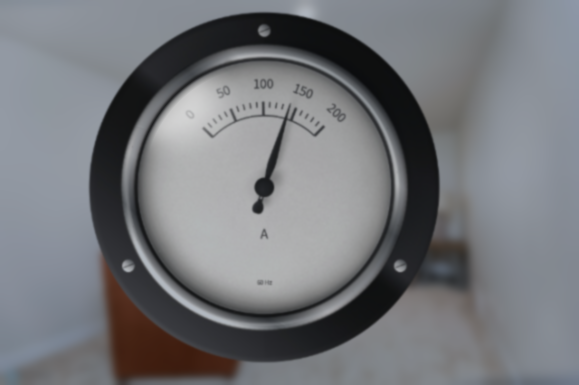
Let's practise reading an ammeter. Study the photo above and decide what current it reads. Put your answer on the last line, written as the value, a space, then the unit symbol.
140 A
